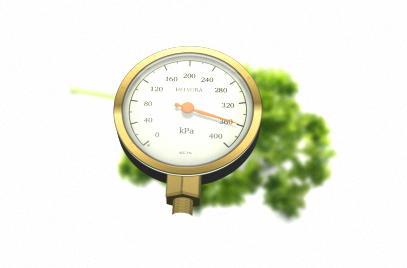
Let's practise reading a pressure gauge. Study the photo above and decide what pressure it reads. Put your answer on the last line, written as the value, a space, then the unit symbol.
360 kPa
